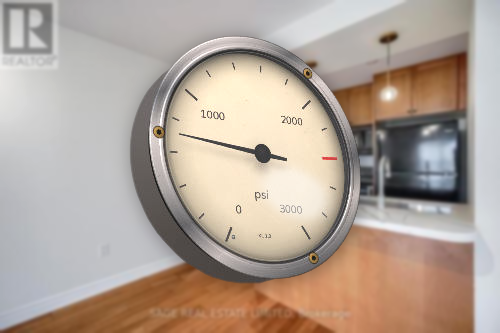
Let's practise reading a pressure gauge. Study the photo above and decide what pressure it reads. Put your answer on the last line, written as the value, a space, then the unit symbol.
700 psi
